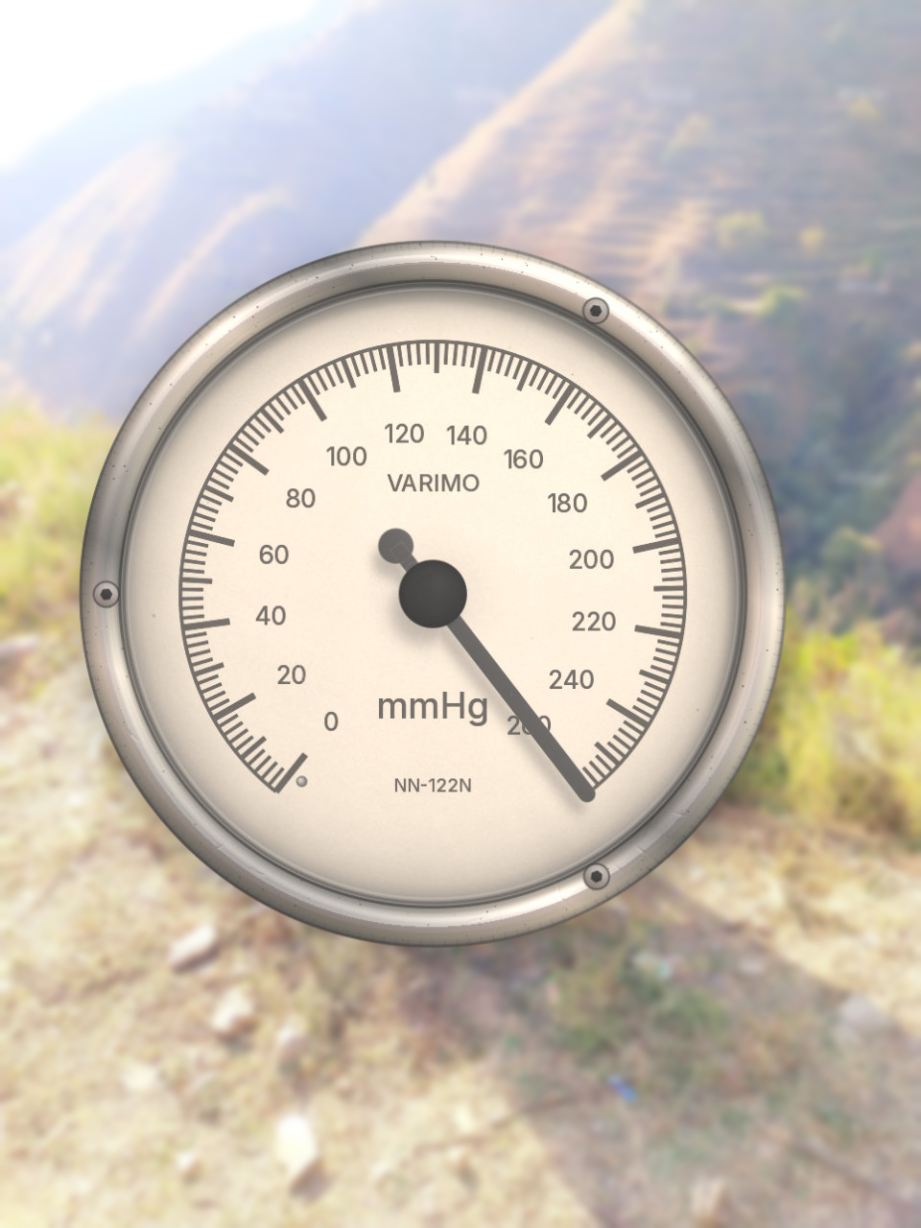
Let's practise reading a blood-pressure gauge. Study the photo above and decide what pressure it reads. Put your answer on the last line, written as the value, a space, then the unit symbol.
259 mmHg
